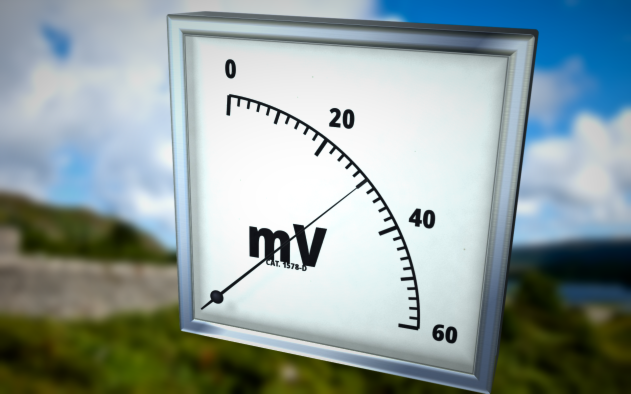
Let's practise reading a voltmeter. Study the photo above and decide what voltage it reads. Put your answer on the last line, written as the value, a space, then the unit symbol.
30 mV
